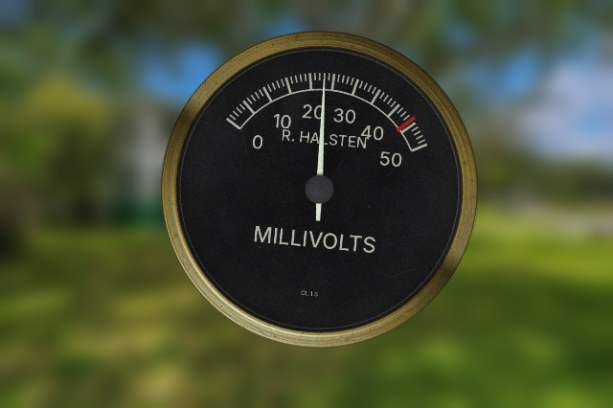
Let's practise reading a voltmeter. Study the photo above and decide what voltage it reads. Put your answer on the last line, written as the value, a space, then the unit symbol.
23 mV
